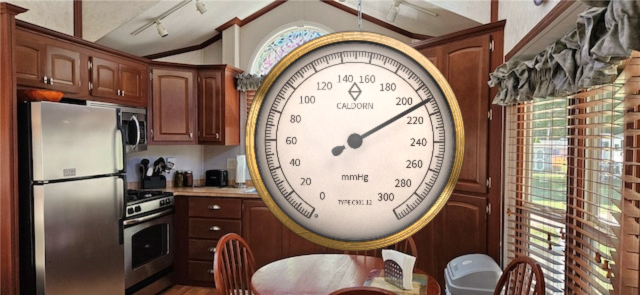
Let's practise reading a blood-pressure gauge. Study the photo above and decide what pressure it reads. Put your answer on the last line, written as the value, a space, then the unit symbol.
210 mmHg
